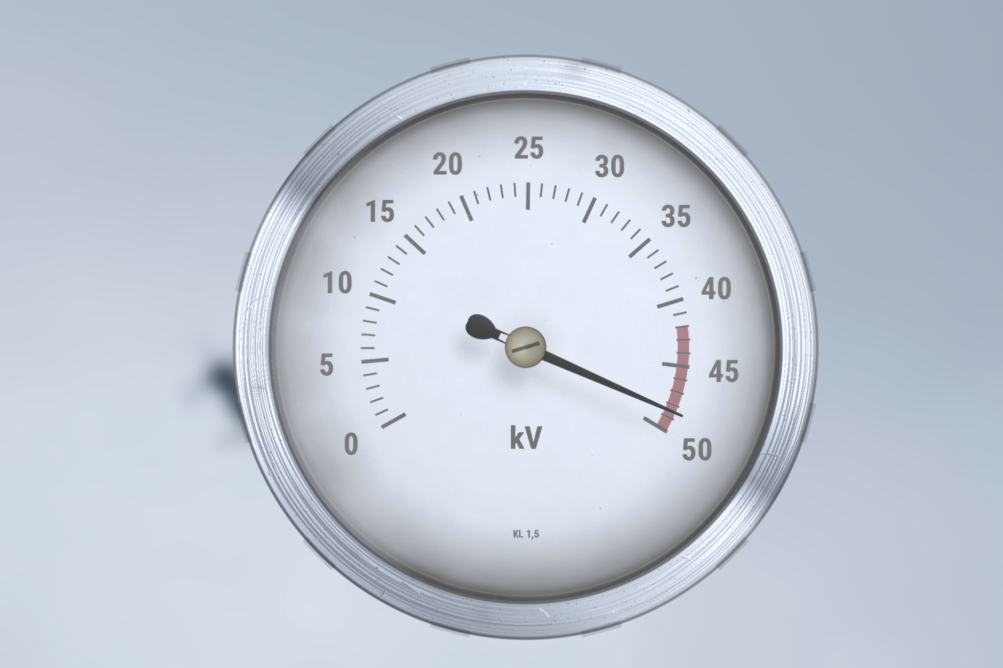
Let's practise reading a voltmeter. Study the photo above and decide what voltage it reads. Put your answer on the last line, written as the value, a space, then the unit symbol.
48.5 kV
